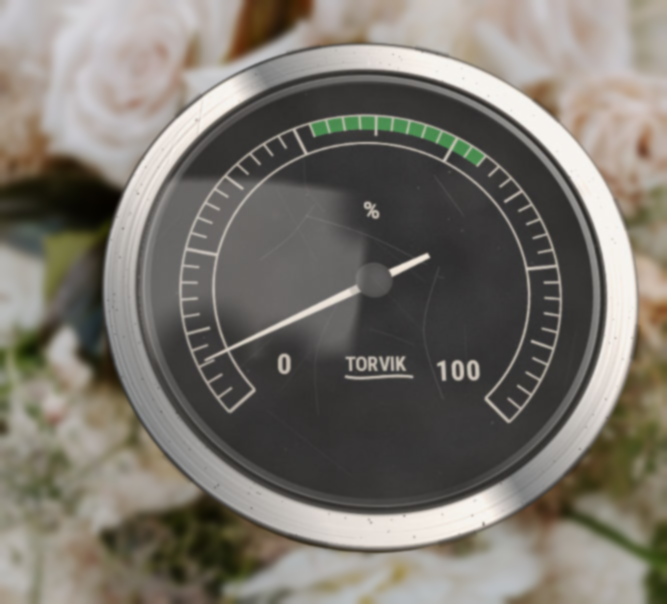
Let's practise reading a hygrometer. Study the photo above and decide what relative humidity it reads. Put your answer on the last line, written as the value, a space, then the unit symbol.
6 %
